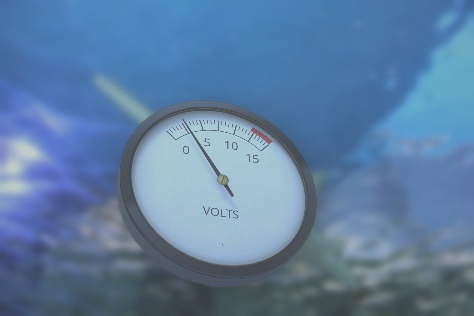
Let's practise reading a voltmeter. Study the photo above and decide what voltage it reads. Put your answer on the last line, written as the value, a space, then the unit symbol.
2.5 V
